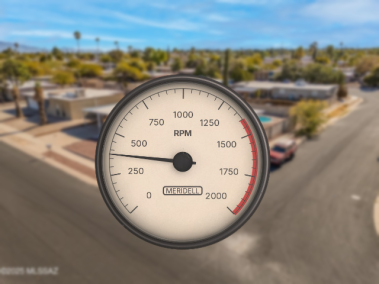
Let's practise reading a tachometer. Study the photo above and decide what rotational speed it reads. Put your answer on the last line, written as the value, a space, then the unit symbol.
375 rpm
